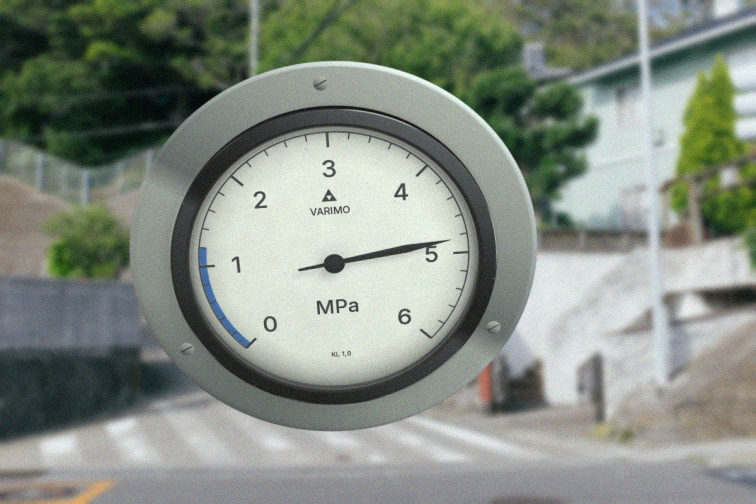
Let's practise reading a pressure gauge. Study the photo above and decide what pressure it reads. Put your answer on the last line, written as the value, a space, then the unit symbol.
4.8 MPa
